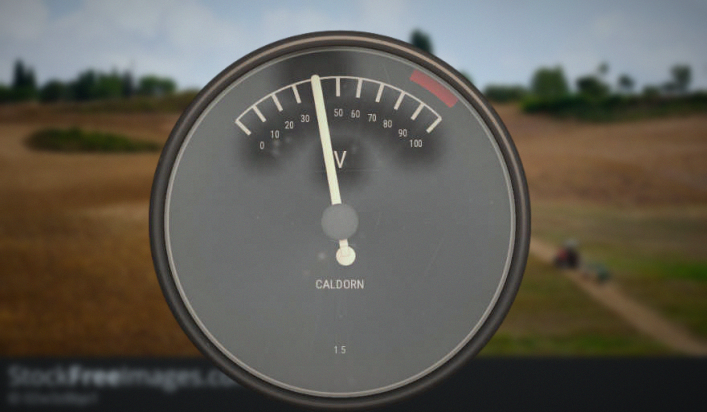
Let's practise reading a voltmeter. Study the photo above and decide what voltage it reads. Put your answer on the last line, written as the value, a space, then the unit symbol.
40 V
